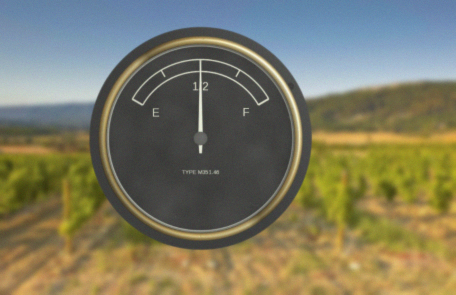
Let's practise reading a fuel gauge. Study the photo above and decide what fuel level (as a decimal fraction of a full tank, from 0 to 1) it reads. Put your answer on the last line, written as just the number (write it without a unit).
0.5
